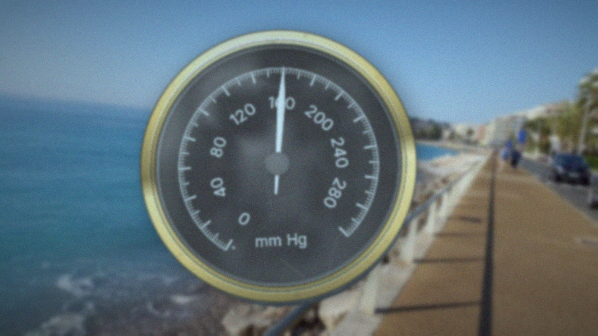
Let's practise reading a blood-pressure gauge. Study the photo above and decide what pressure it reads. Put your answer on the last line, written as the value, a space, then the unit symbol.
160 mmHg
